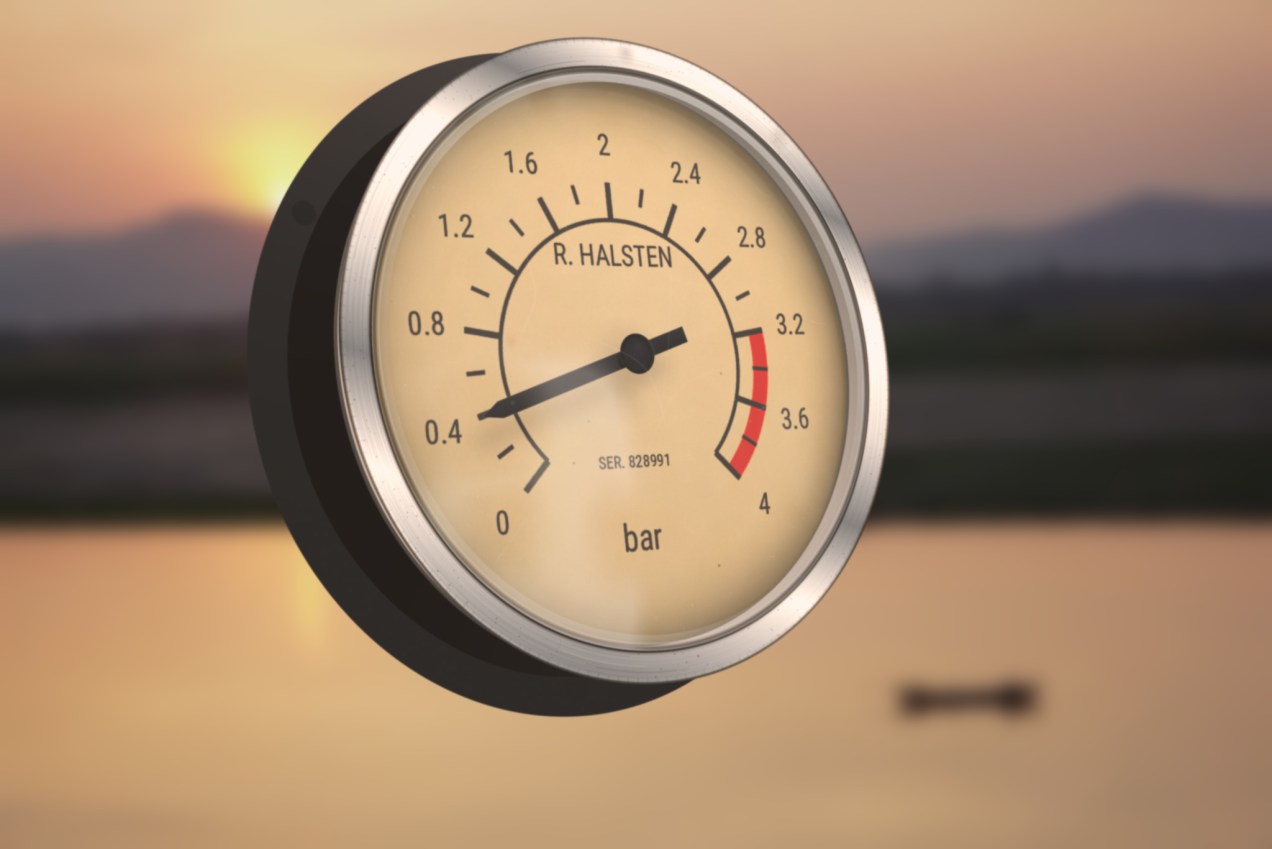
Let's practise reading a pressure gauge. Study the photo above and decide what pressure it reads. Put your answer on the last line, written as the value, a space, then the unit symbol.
0.4 bar
